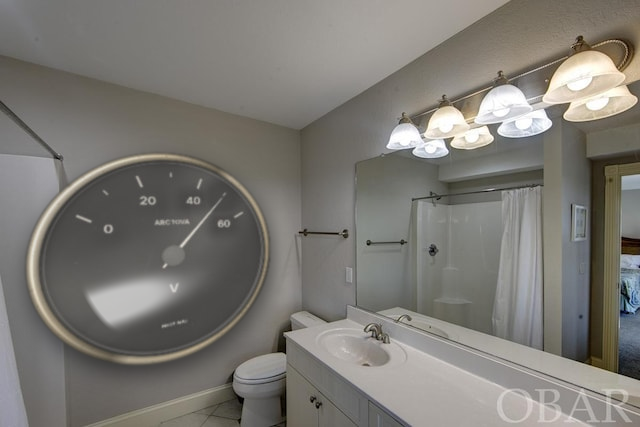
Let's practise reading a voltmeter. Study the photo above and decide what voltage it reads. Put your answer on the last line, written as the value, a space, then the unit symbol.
50 V
